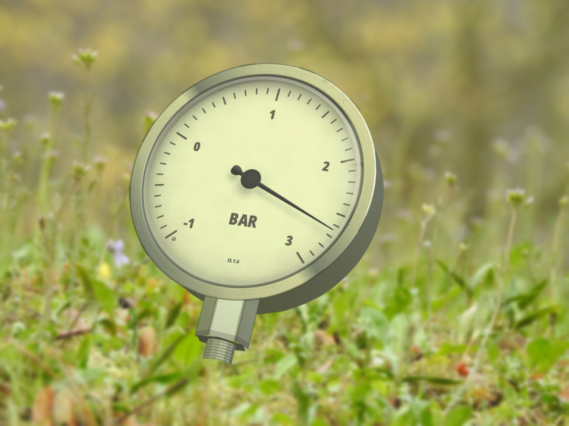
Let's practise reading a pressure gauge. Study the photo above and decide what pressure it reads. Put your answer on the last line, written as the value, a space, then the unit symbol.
2.65 bar
